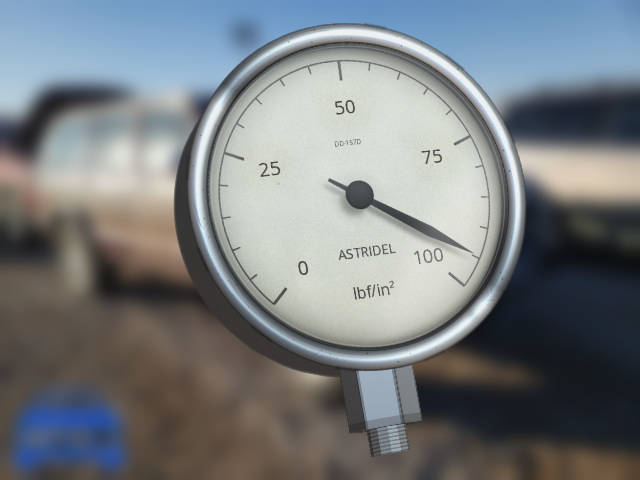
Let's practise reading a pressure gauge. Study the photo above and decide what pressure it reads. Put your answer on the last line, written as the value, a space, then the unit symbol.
95 psi
